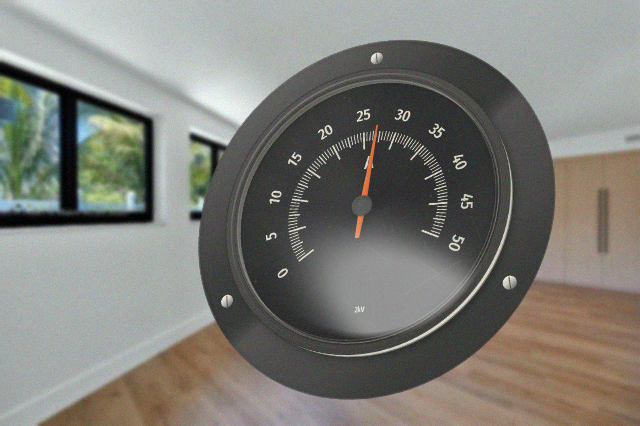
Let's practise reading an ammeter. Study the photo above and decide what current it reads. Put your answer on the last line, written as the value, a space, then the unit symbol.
27.5 A
